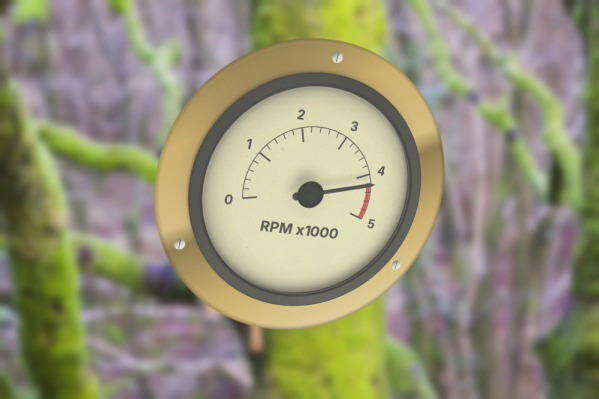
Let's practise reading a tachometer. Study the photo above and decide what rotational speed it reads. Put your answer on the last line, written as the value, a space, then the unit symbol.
4200 rpm
